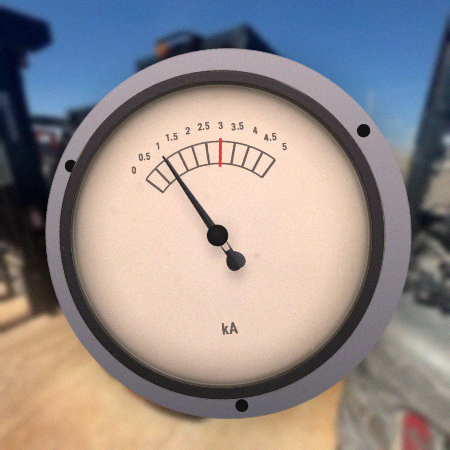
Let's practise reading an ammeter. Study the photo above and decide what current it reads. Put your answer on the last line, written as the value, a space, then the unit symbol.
1 kA
